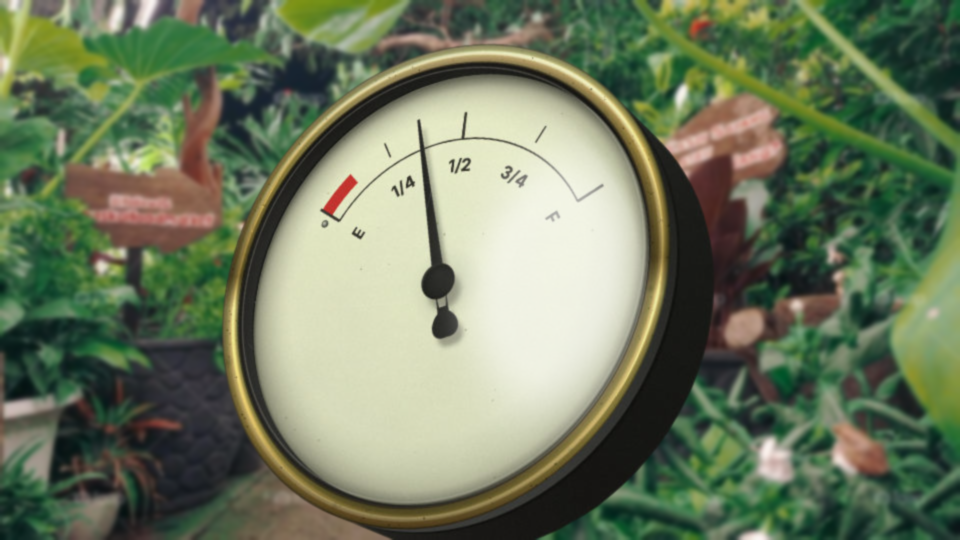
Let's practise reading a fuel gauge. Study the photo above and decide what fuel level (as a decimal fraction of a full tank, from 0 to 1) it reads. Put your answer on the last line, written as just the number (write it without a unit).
0.375
